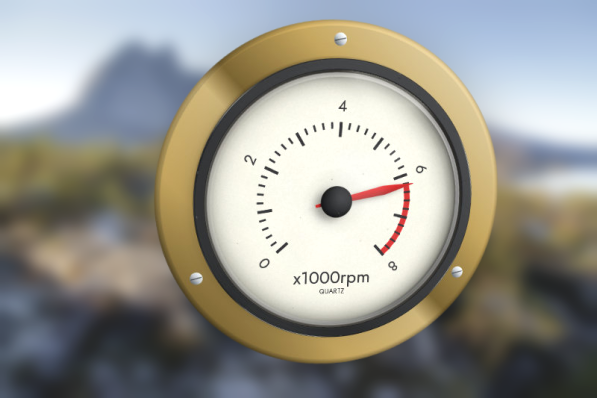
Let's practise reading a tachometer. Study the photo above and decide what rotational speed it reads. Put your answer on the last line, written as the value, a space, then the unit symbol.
6200 rpm
